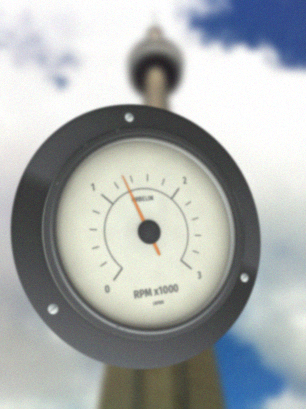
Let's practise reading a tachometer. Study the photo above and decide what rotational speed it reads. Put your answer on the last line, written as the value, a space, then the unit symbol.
1300 rpm
